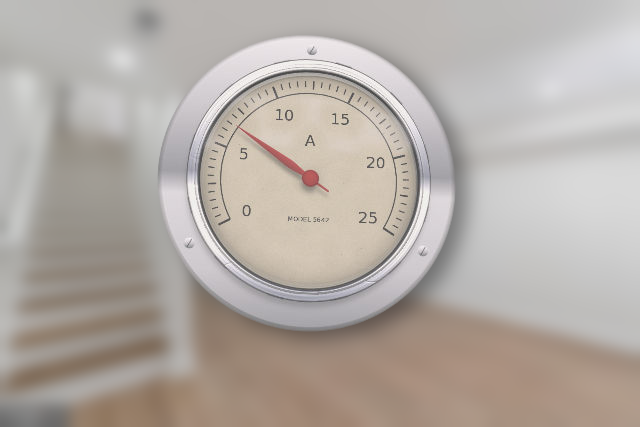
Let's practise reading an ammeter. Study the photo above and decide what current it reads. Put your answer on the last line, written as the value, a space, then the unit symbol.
6.5 A
